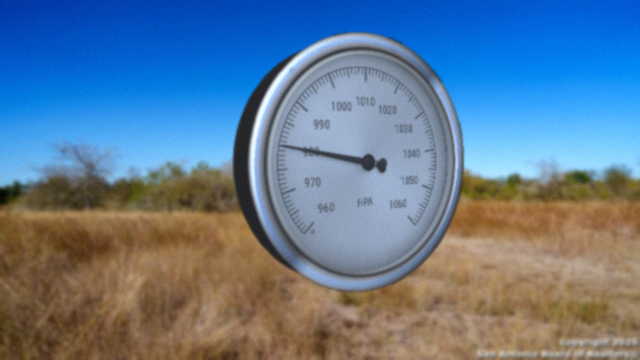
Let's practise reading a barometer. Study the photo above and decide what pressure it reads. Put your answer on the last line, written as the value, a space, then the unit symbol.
980 hPa
